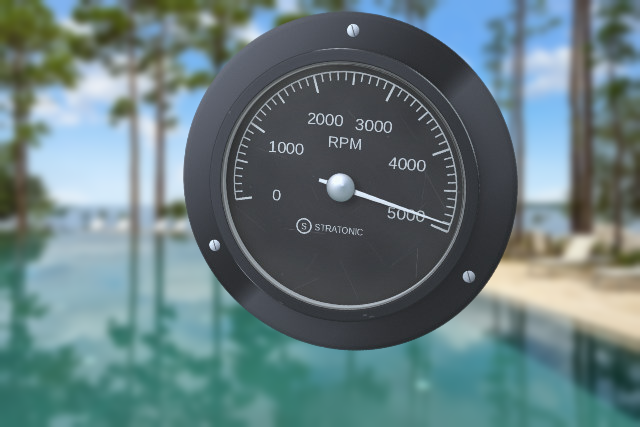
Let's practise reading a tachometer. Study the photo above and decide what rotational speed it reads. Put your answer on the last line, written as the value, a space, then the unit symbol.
4900 rpm
